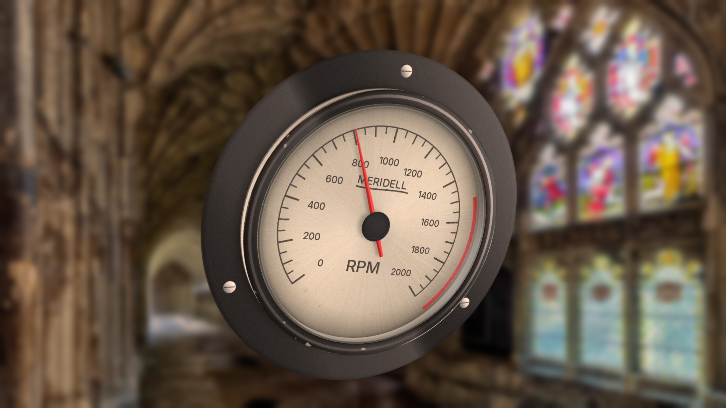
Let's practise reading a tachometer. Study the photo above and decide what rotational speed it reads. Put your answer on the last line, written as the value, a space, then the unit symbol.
800 rpm
